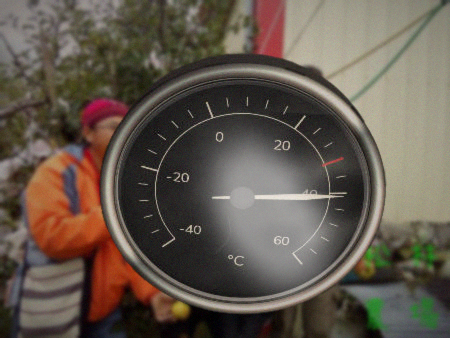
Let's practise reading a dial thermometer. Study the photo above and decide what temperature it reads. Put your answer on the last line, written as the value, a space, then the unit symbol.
40 °C
